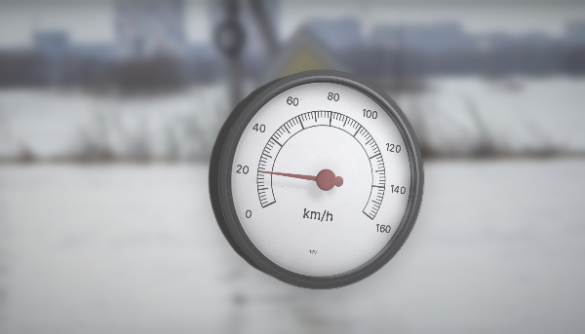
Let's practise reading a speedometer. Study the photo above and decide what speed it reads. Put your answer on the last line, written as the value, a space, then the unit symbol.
20 km/h
